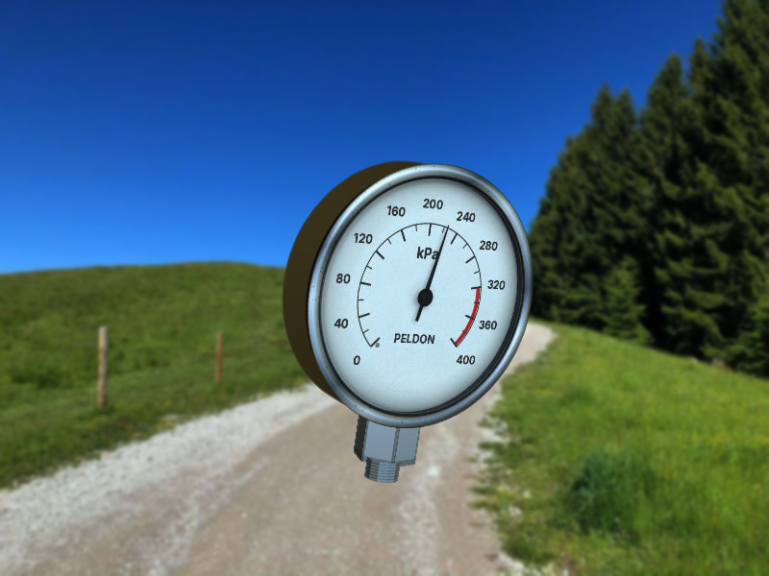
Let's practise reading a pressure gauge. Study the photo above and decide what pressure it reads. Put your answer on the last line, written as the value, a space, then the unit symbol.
220 kPa
